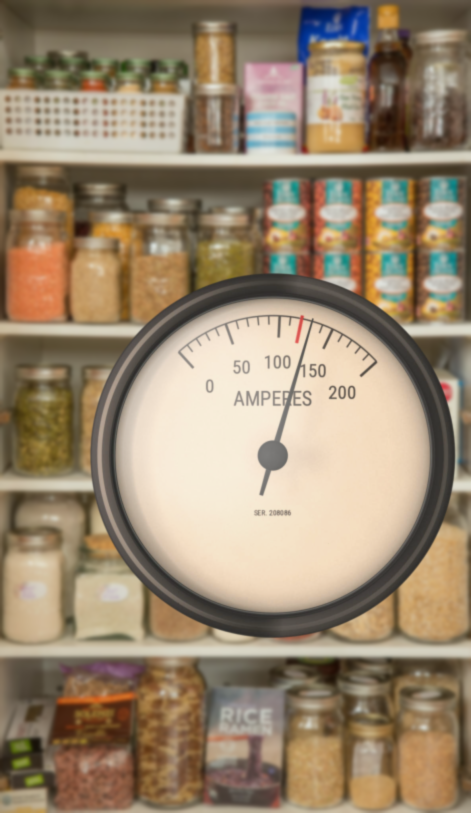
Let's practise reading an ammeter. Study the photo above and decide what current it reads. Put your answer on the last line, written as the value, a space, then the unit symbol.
130 A
